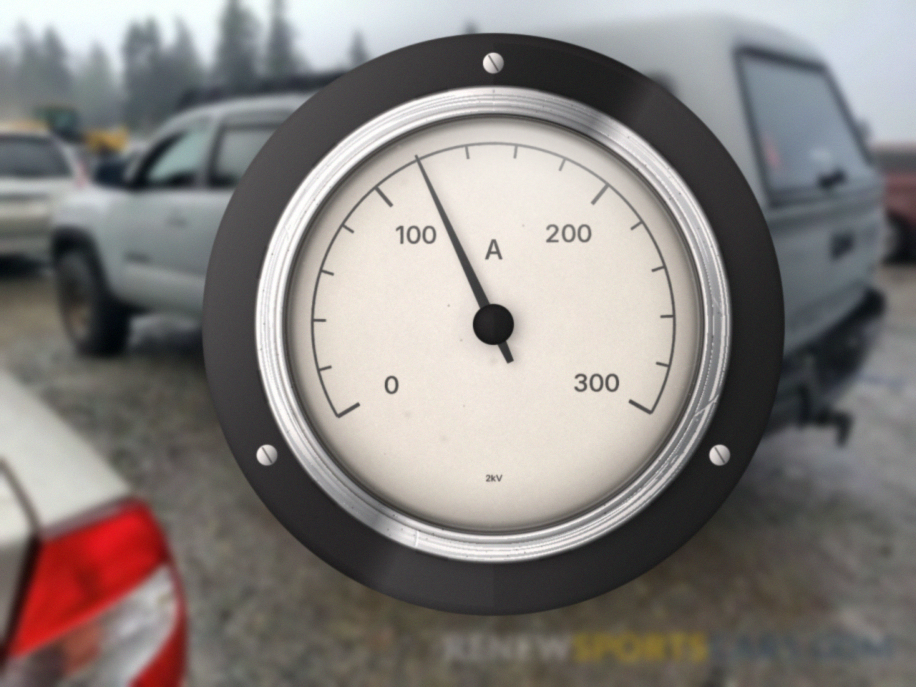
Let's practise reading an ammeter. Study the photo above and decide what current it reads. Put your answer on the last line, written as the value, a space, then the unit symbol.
120 A
